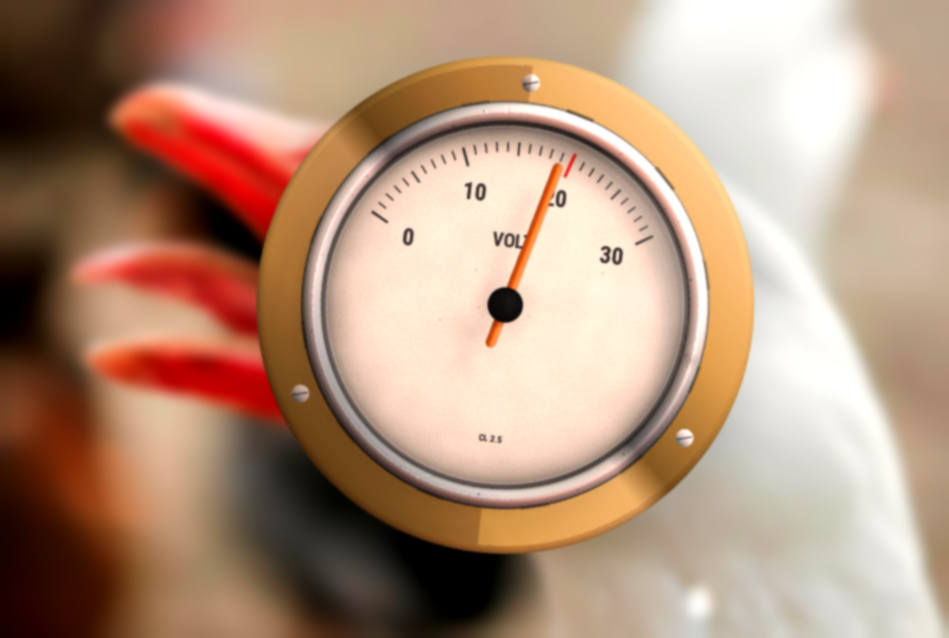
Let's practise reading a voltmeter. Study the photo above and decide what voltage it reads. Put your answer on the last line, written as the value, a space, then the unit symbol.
19 V
